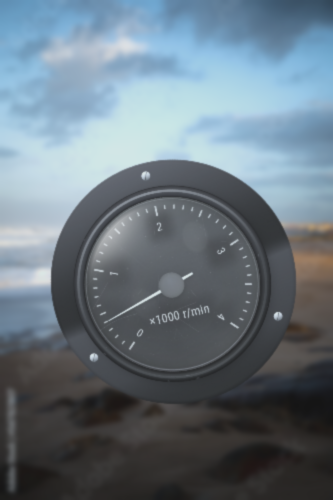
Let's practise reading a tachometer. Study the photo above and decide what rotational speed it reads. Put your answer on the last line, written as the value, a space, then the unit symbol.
400 rpm
